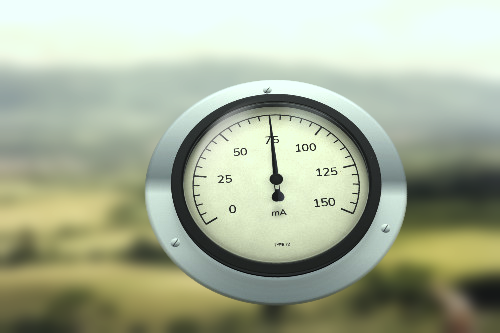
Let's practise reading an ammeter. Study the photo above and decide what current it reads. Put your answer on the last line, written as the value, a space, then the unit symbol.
75 mA
